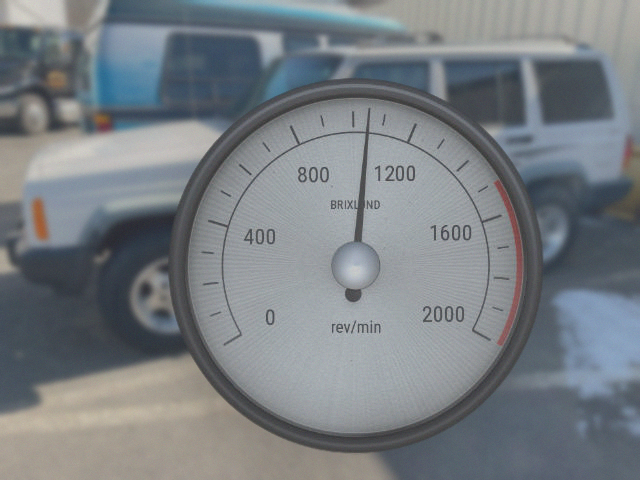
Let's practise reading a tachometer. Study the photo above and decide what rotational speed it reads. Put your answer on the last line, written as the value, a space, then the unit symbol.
1050 rpm
